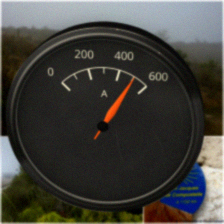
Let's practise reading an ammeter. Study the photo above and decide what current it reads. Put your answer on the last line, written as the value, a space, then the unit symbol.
500 A
